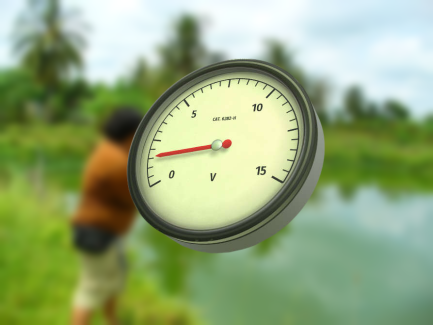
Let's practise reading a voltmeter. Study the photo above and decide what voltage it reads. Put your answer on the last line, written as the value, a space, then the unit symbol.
1.5 V
